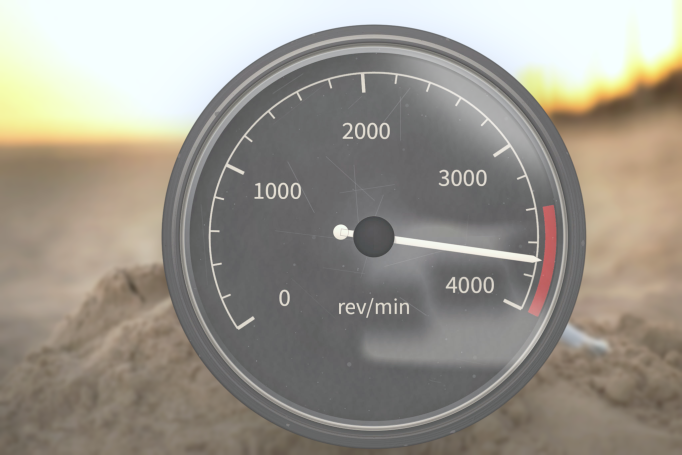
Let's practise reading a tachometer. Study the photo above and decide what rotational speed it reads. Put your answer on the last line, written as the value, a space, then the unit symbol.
3700 rpm
